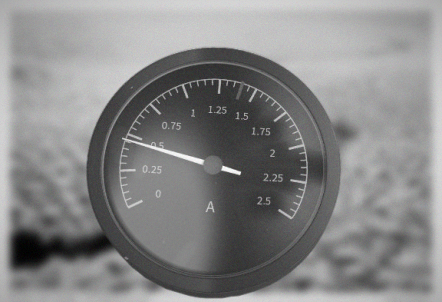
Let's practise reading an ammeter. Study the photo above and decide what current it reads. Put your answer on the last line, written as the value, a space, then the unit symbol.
0.45 A
